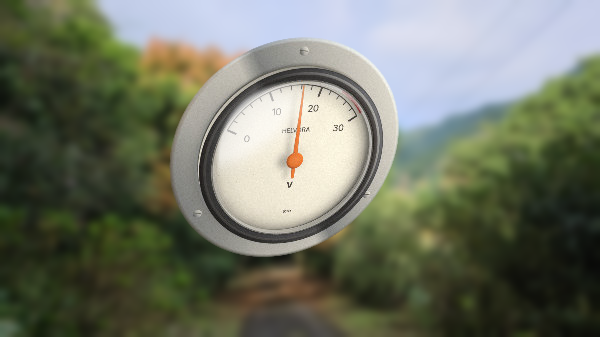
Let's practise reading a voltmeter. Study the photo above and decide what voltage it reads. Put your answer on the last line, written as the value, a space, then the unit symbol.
16 V
